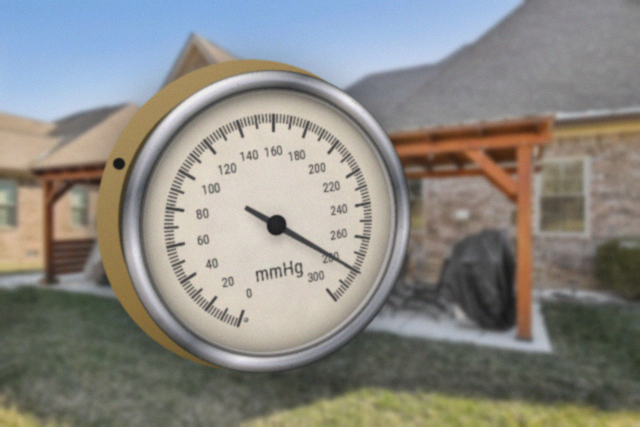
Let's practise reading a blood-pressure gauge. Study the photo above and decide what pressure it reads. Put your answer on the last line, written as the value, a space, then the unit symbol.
280 mmHg
